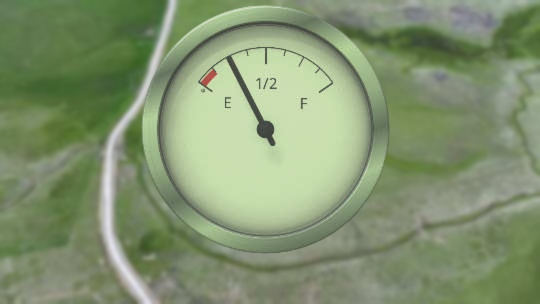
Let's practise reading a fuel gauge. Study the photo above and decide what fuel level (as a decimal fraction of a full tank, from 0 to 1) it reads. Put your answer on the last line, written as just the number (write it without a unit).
0.25
